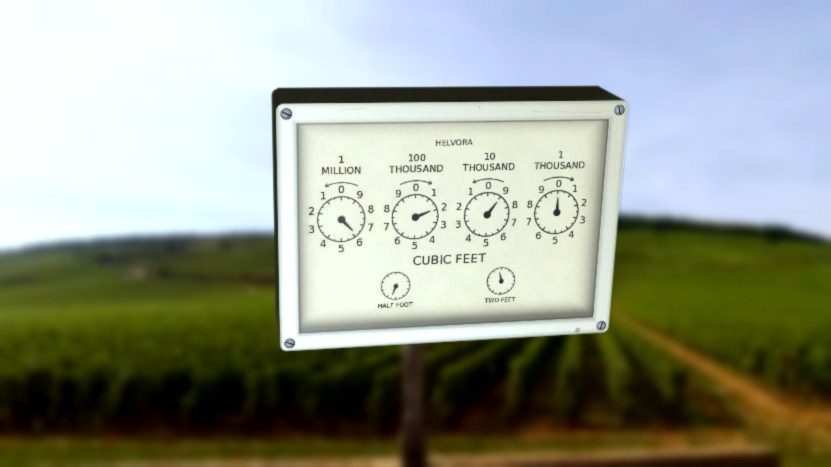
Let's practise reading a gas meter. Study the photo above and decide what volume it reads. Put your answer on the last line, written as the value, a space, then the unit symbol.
619000 ft³
